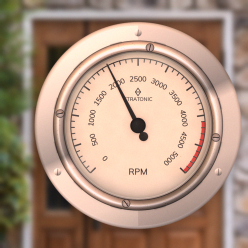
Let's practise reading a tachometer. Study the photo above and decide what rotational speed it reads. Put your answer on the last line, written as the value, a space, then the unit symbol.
2000 rpm
